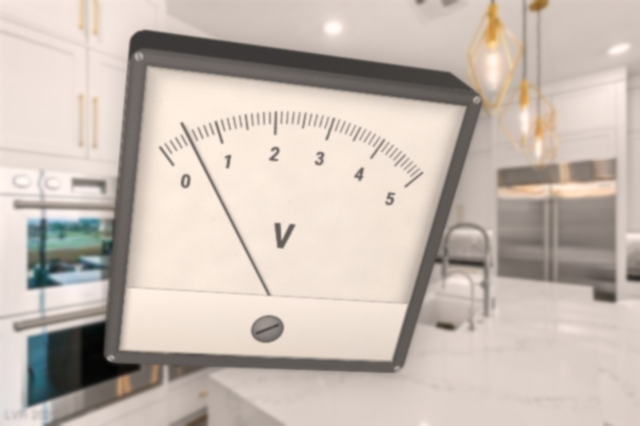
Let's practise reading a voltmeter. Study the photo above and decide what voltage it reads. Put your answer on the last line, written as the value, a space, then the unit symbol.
0.5 V
